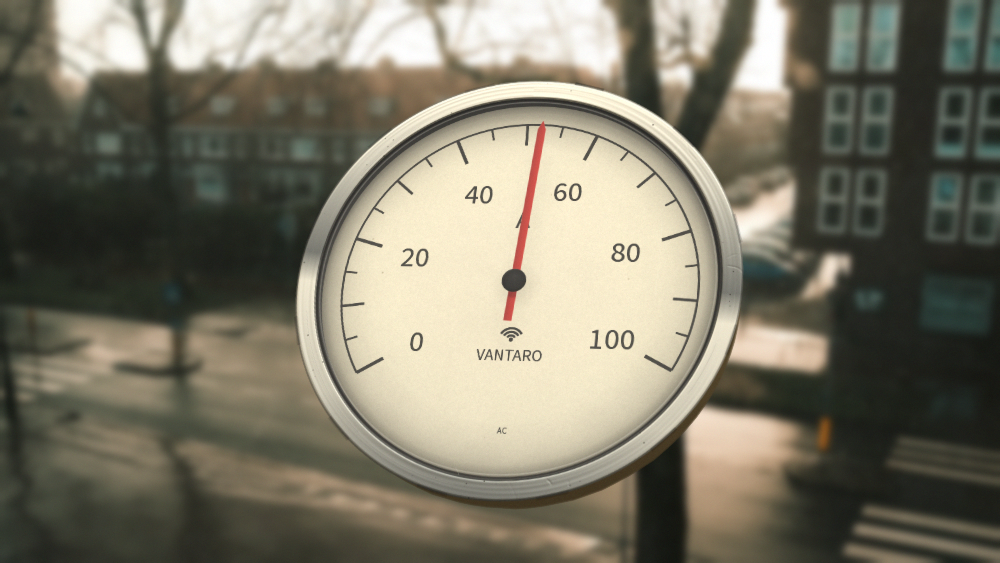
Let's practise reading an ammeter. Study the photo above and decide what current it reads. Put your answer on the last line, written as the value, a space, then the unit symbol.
52.5 A
